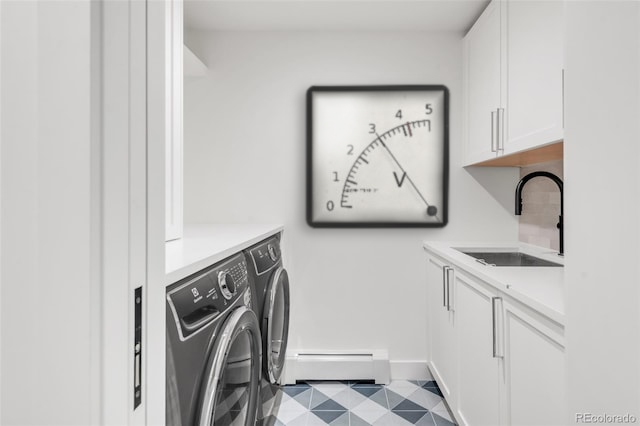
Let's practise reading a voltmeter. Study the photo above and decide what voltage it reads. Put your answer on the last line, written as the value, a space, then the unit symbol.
3 V
